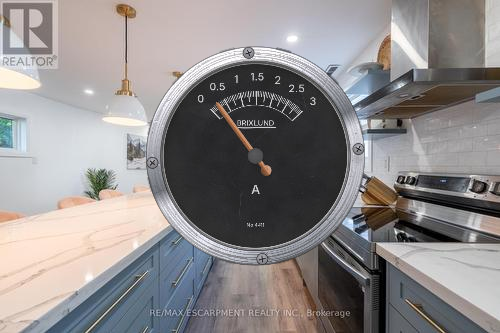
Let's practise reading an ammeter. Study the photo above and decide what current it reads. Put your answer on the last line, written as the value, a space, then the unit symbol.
0.25 A
